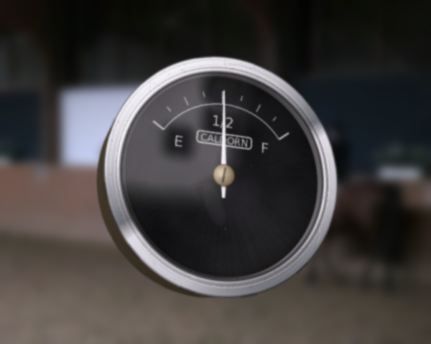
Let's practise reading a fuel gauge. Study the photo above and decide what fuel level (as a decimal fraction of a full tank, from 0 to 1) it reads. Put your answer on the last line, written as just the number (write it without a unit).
0.5
